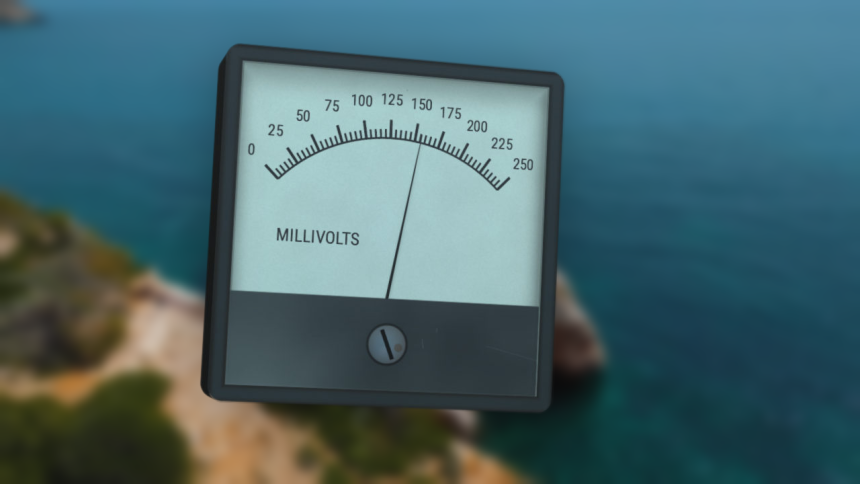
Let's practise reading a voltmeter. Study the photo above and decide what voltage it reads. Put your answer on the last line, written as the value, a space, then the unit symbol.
155 mV
